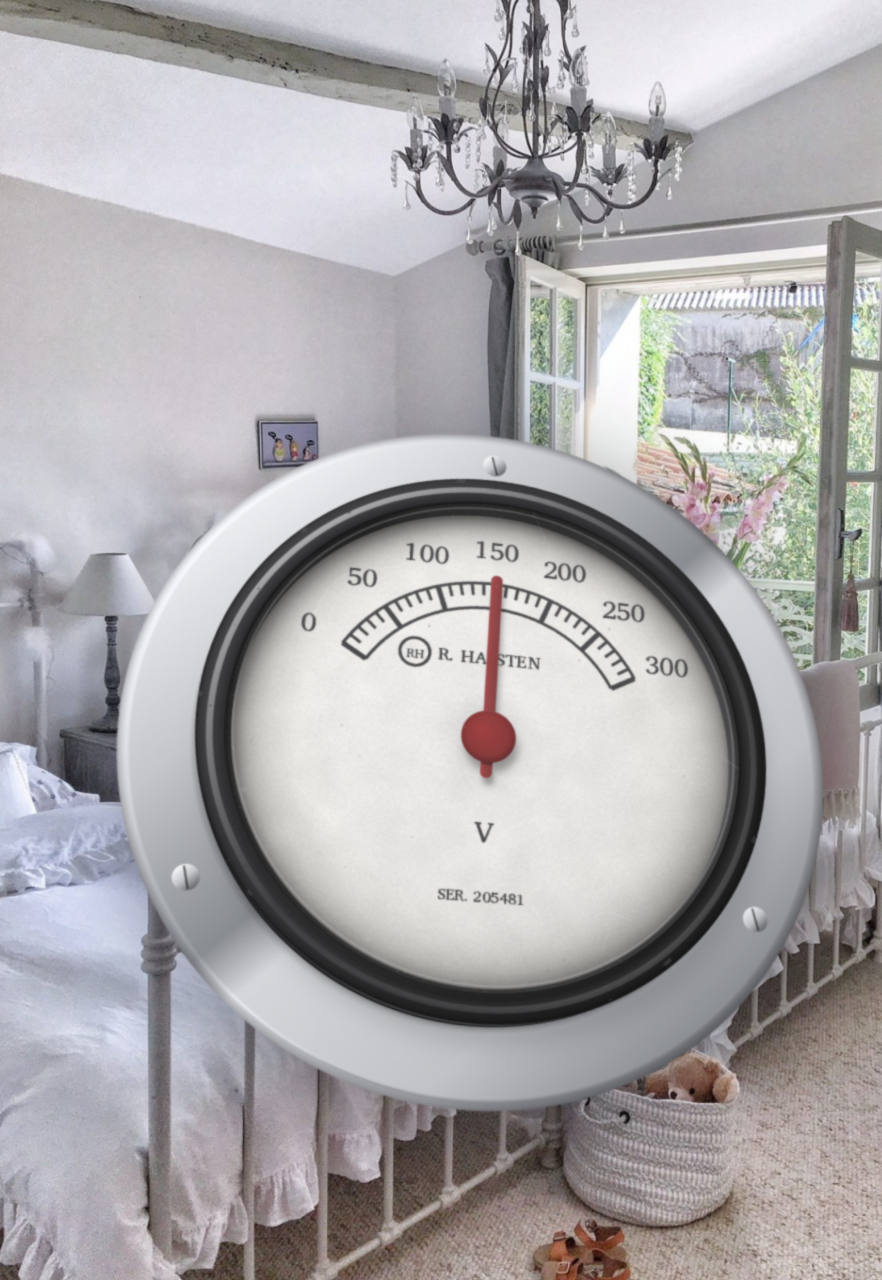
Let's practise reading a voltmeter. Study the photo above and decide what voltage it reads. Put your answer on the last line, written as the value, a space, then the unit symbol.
150 V
